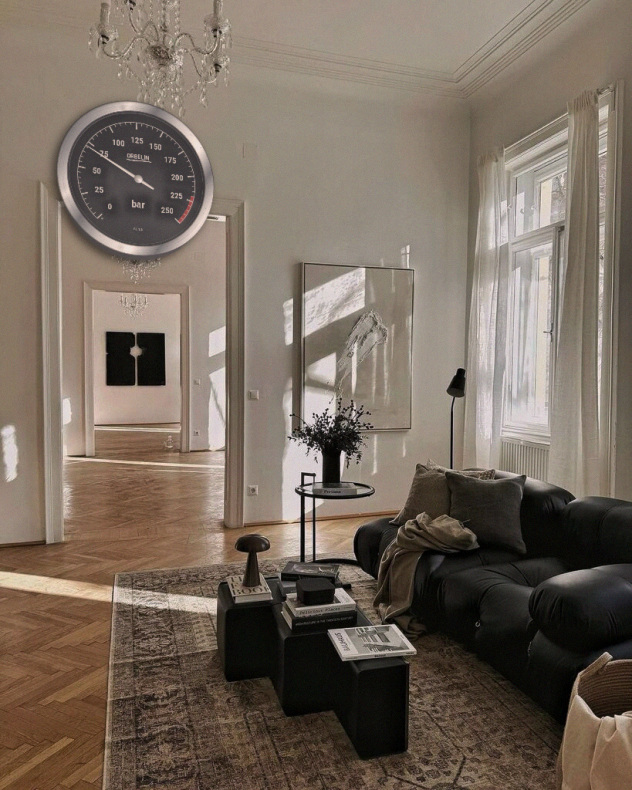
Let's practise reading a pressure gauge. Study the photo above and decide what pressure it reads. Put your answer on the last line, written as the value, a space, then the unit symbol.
70 bar
